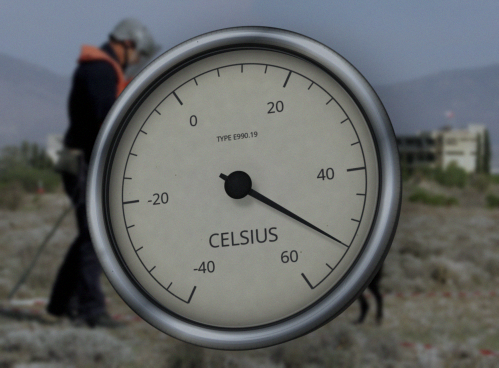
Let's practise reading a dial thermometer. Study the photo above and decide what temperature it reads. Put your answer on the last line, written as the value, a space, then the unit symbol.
52 °C
